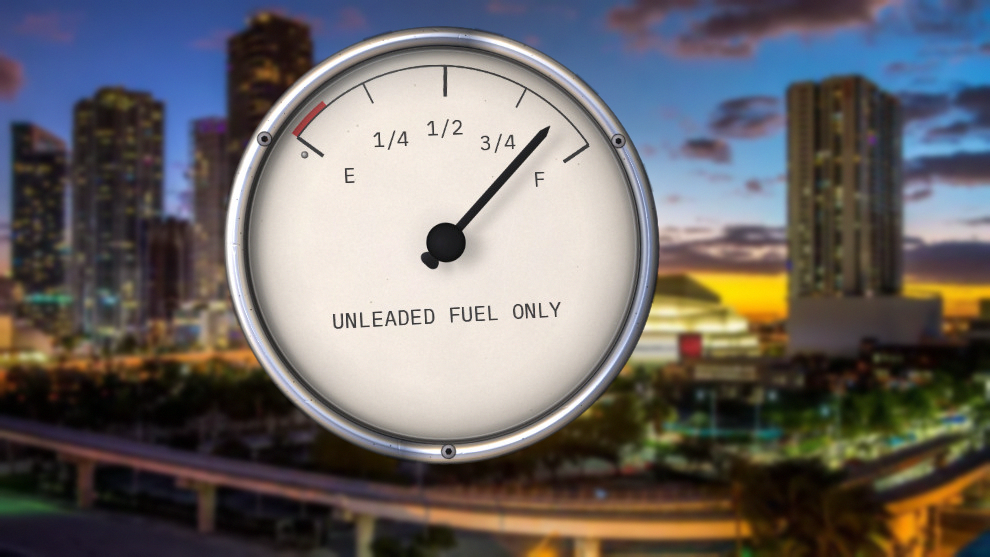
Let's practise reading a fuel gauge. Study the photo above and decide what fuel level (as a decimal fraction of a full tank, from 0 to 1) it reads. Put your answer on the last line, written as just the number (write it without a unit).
0.875
